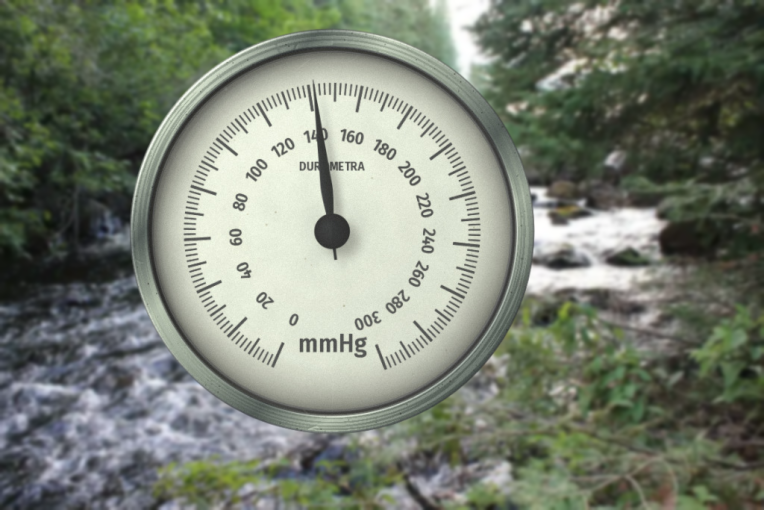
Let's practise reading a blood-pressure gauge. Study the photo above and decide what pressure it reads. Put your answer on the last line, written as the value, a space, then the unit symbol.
142 mmHg
